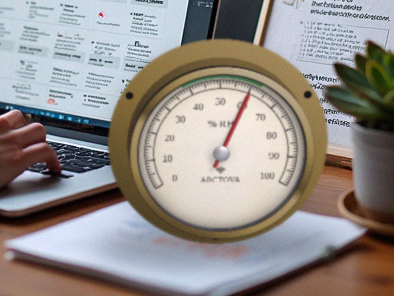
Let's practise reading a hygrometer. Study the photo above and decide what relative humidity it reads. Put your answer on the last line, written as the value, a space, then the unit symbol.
60 %
